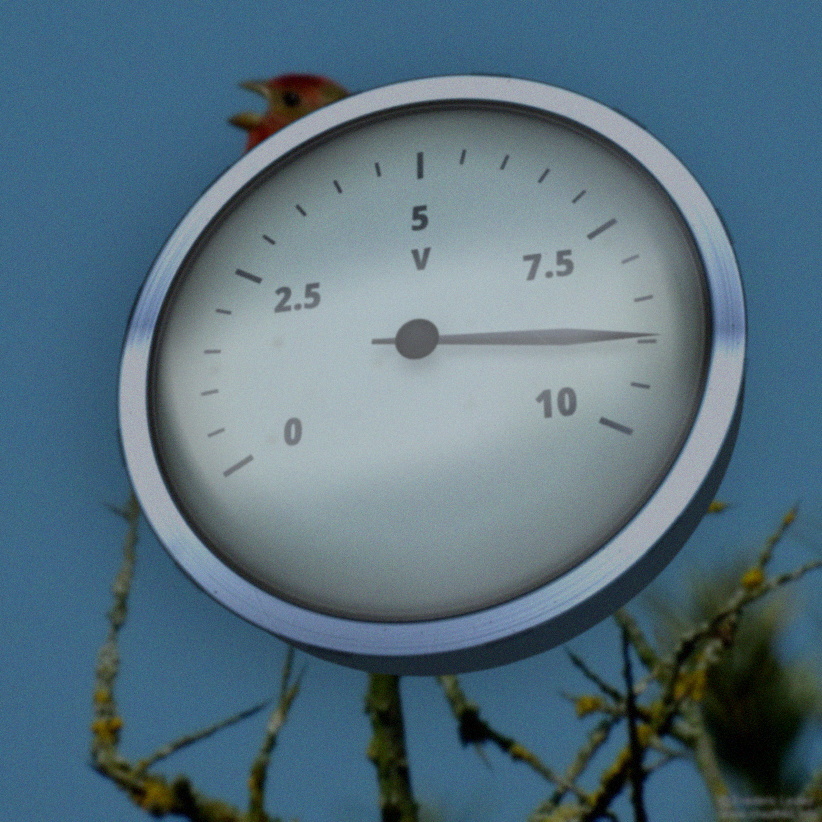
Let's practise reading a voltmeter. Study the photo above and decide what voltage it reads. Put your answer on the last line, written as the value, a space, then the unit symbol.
9 V
